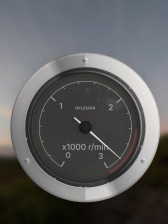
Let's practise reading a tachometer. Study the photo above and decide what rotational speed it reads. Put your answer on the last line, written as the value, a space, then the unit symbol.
2800 rpm
